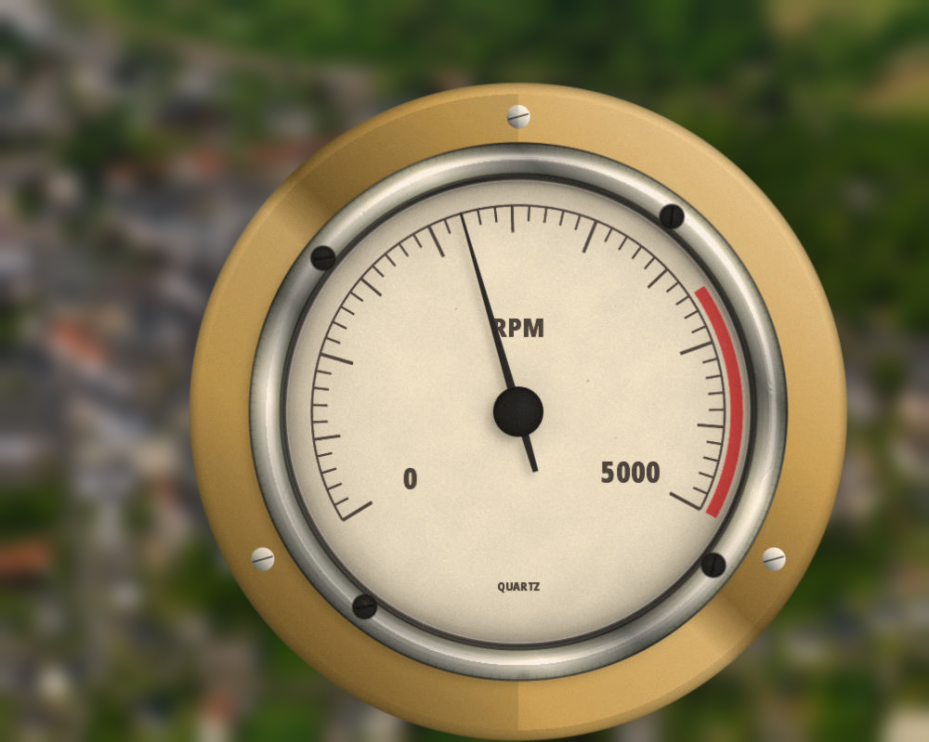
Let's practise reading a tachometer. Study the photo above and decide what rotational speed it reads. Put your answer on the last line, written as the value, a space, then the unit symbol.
2200 rpm
